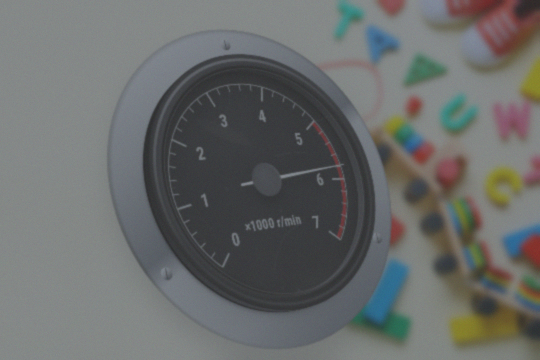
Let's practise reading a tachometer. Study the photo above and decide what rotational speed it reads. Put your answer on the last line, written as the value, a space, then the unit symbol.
5800 rpm
